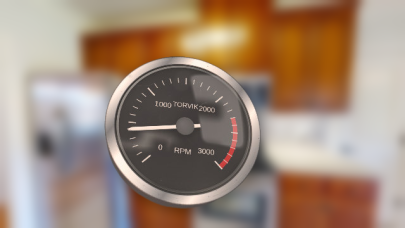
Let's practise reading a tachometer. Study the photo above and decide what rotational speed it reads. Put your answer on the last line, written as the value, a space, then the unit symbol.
400 rpm
